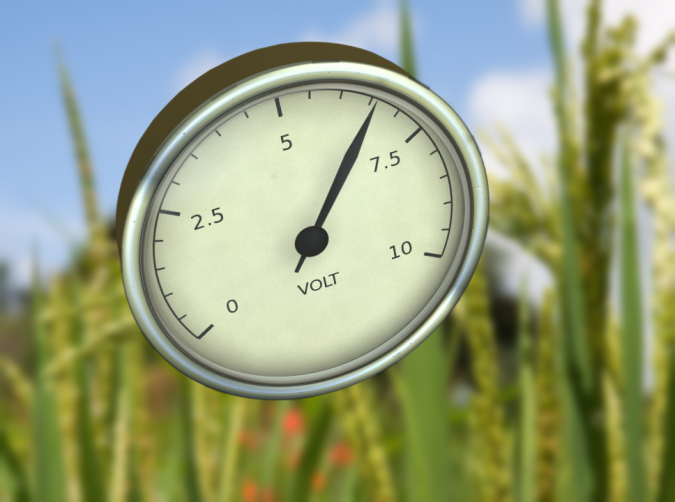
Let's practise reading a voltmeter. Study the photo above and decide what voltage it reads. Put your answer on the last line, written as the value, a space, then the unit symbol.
6.5 V
